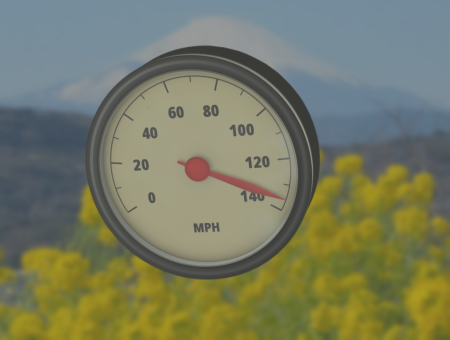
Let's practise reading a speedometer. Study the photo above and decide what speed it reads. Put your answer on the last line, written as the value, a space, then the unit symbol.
135 mph
